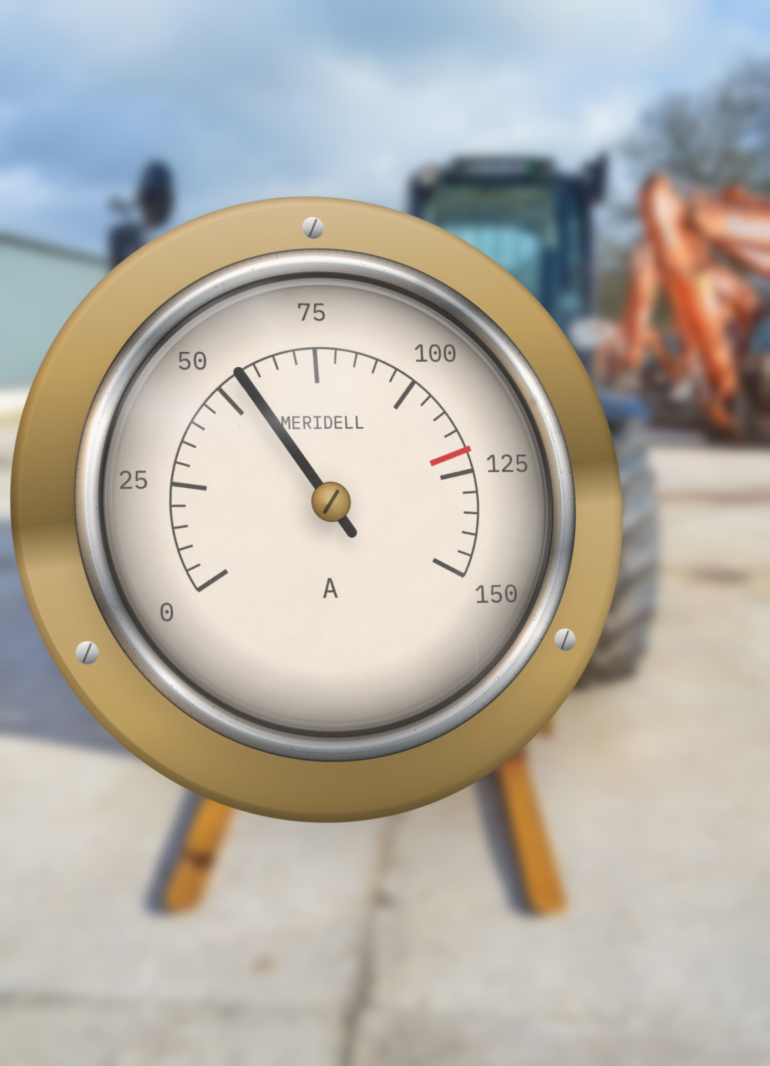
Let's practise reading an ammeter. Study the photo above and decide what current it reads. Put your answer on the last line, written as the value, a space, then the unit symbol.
55 A
